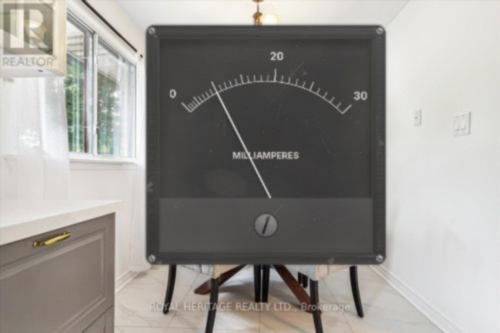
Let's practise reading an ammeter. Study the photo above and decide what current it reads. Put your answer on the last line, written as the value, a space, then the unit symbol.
10 mA
